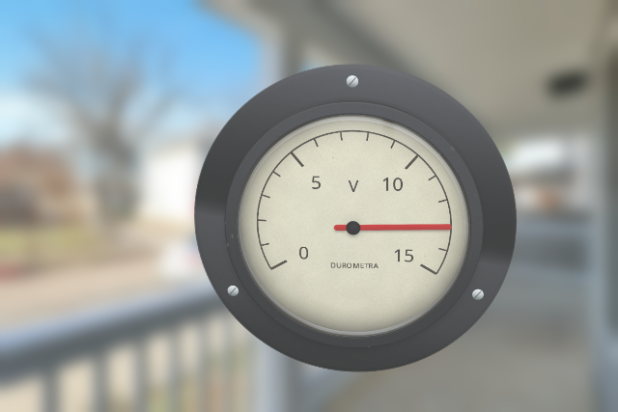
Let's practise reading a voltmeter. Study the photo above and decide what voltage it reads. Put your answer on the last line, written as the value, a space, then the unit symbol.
13 V
